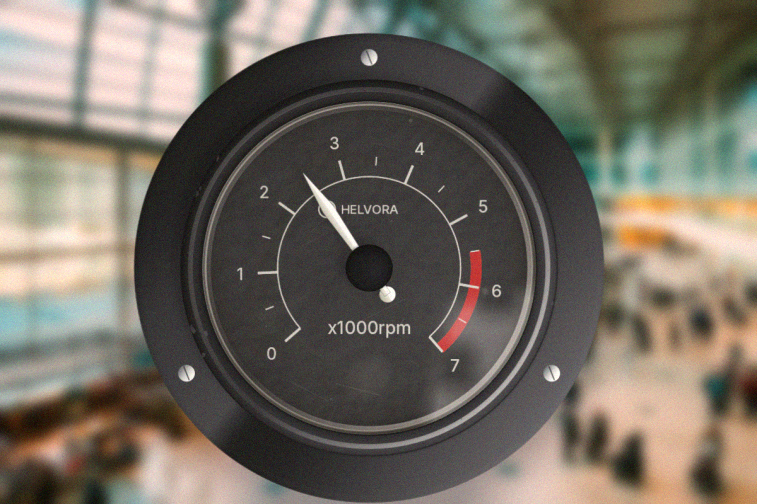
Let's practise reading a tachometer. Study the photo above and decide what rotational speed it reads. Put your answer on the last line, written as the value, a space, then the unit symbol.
2500 rpm
